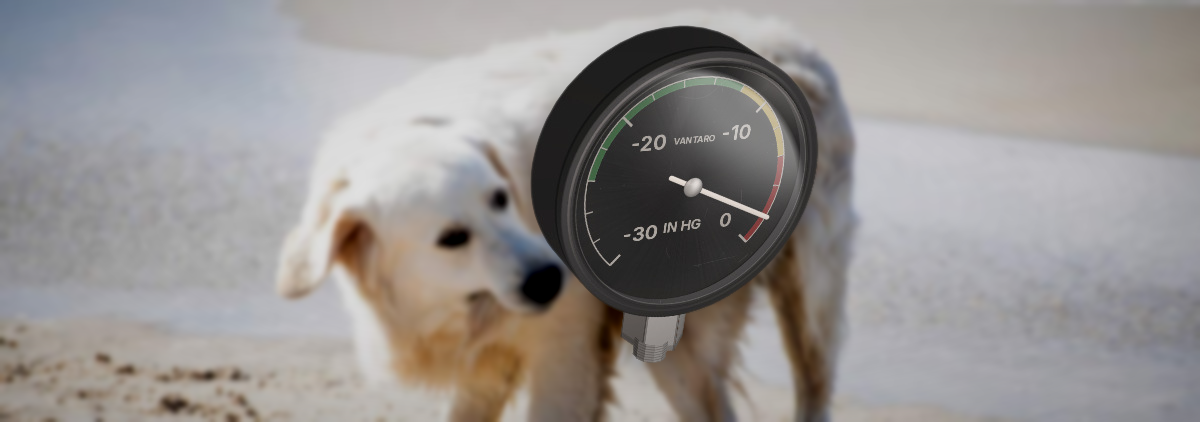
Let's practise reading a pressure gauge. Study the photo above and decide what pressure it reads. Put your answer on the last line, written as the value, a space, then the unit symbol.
-2 inHg
